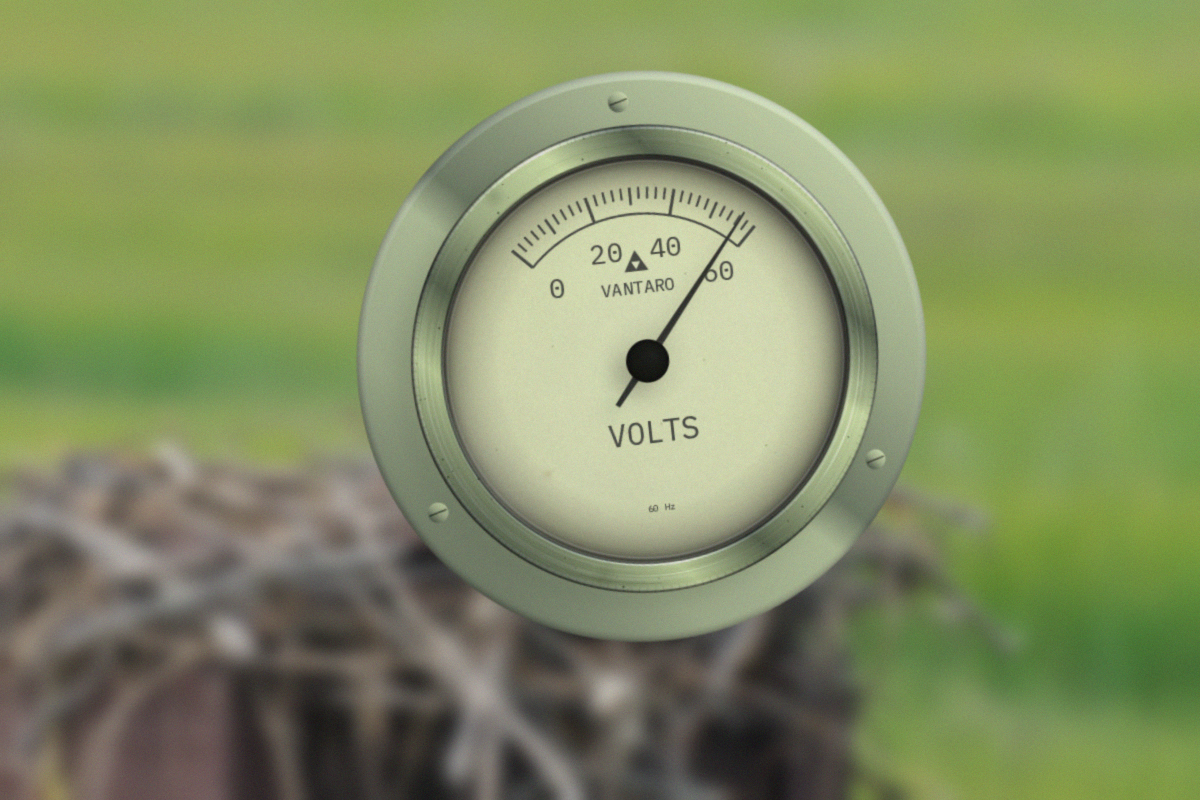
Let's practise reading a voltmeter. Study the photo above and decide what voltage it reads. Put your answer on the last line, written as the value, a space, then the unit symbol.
56 V
